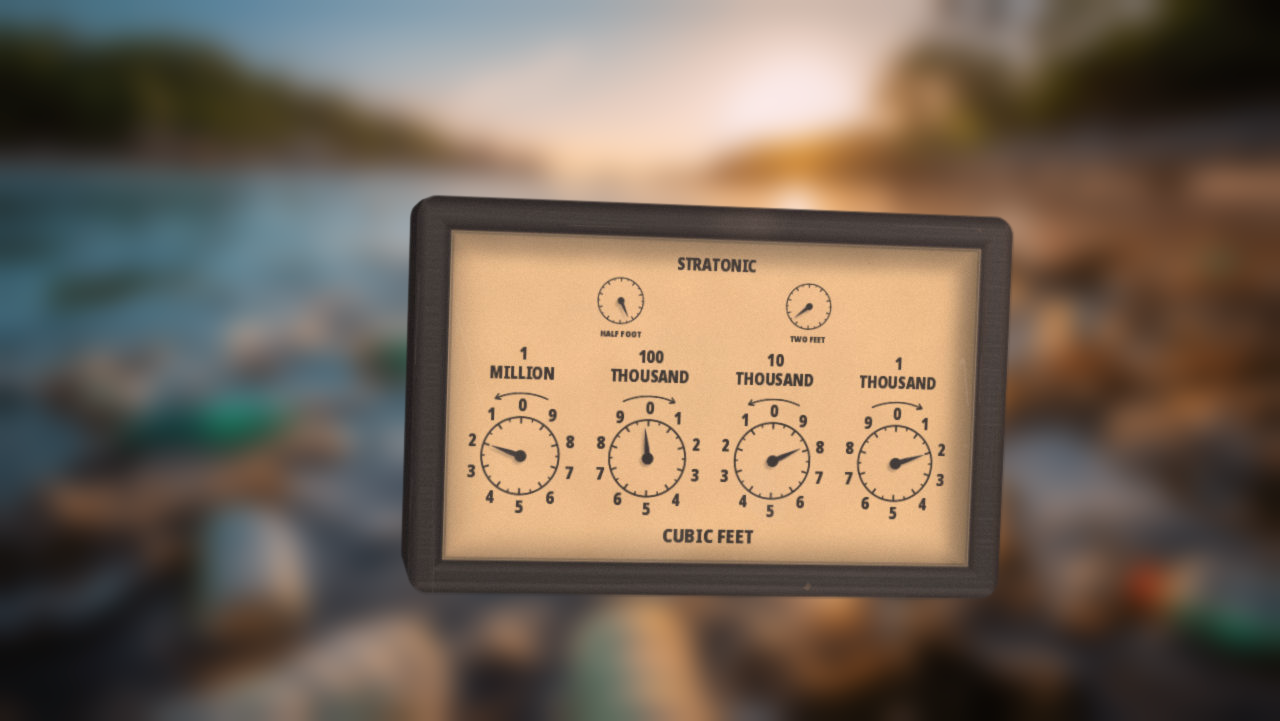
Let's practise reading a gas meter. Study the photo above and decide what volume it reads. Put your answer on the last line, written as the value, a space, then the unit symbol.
198200 ft³
